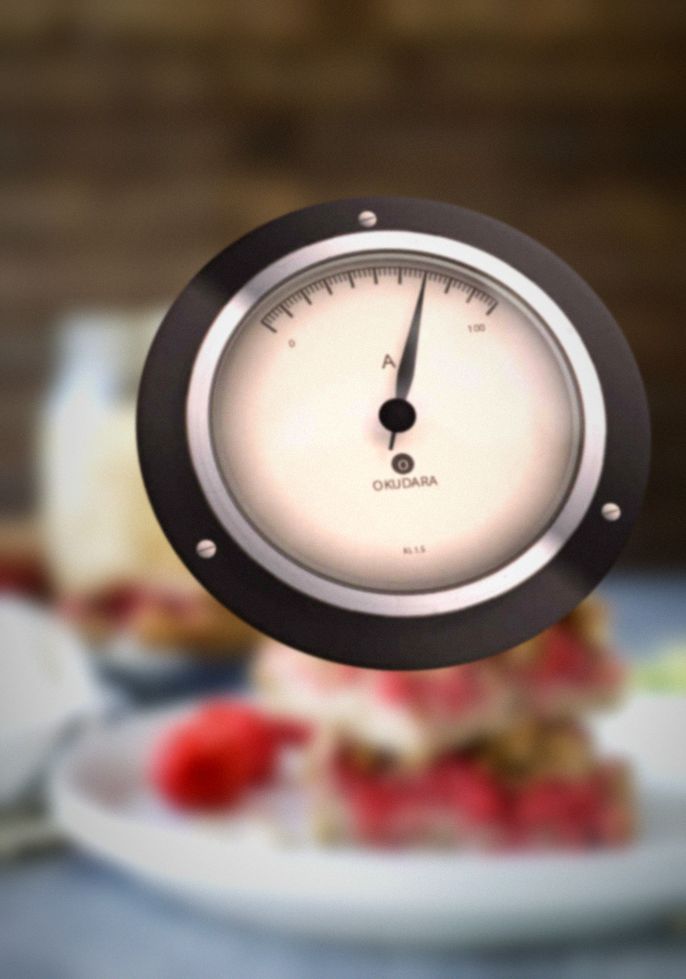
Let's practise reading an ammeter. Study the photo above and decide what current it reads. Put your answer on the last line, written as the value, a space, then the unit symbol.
70 A
